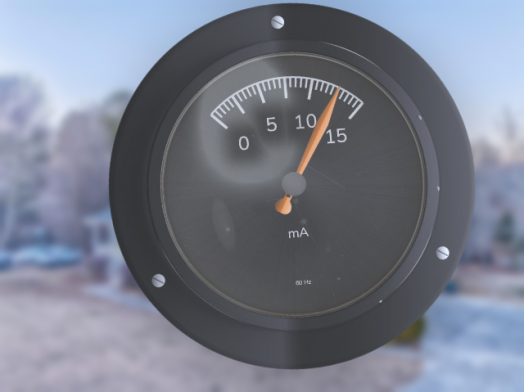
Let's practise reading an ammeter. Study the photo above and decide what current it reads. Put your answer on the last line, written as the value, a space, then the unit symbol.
12.5 mA
